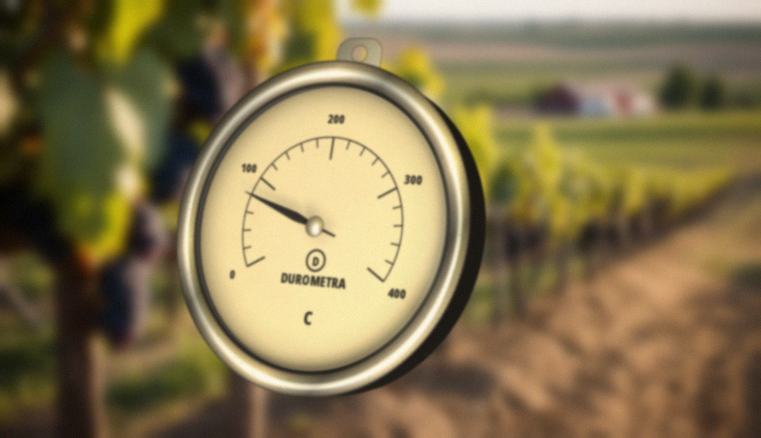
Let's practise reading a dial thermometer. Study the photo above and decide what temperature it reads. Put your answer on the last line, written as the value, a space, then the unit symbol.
80 °C
